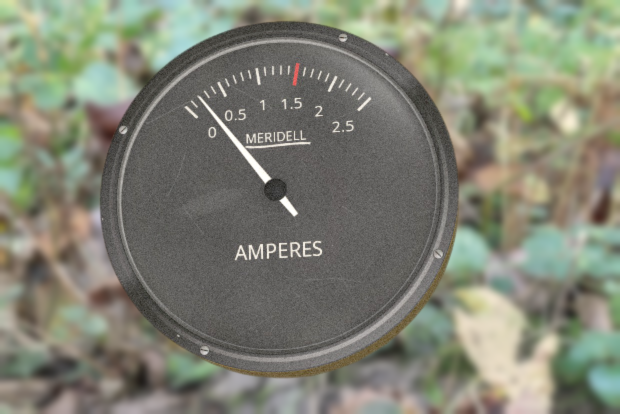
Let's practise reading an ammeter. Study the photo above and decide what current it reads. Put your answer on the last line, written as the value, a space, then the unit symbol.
0.2 A
